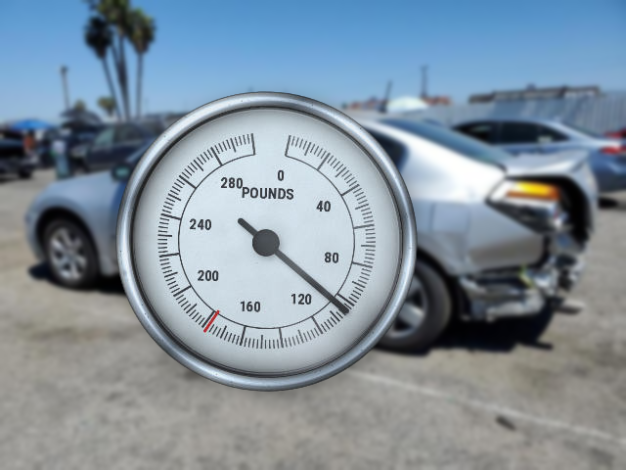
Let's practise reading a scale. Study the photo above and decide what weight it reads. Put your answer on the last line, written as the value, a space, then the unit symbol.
104 lb
